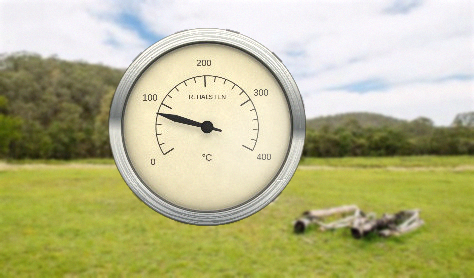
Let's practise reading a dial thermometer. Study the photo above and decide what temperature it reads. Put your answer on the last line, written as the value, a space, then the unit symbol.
80 °C
